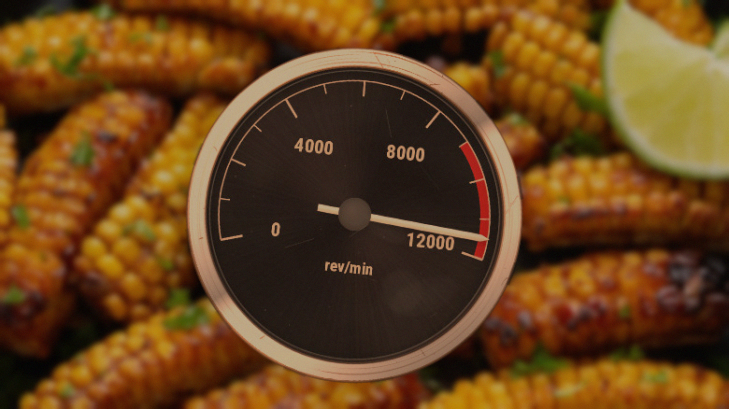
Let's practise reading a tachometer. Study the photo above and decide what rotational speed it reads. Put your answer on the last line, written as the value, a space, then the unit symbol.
11500 rpm
